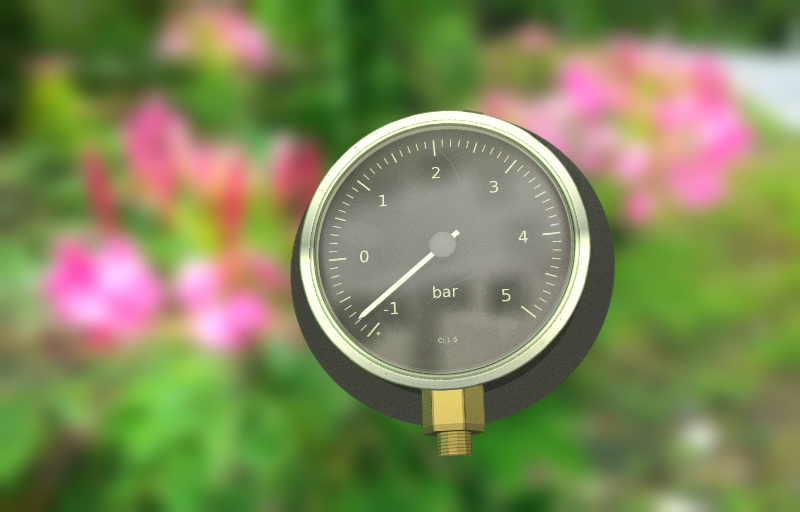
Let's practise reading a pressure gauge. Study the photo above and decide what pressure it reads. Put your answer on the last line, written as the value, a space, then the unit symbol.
-0.8 bar
